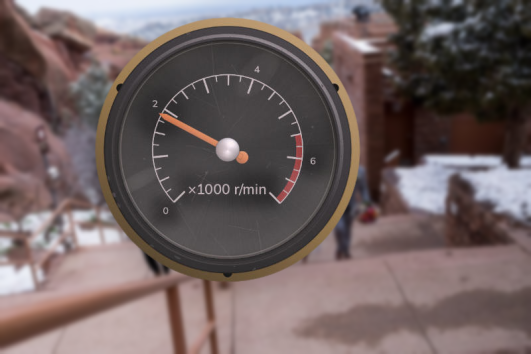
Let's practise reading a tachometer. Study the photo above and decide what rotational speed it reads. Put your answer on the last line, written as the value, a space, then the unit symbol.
1875 rpm
